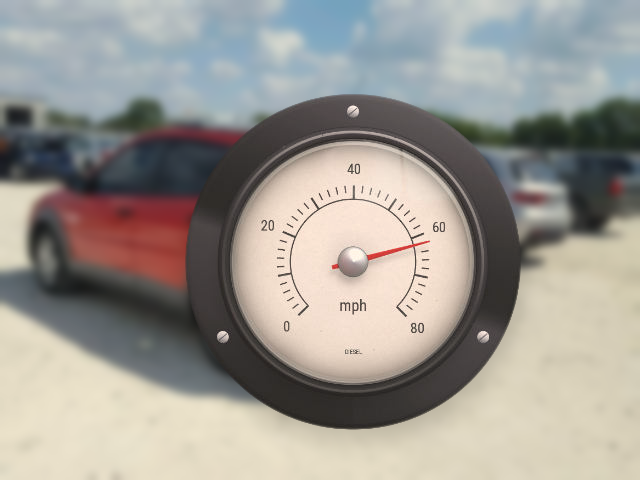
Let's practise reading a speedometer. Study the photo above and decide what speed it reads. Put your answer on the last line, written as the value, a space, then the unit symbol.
62 mph
